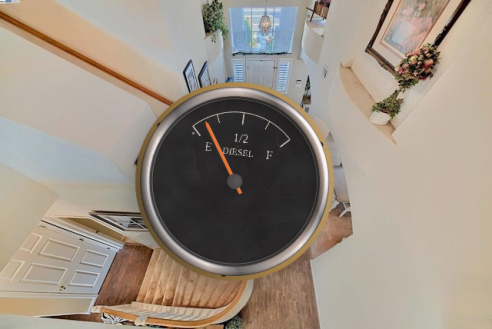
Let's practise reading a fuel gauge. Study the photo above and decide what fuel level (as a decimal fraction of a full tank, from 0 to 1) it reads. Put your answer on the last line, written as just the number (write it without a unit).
0.125
